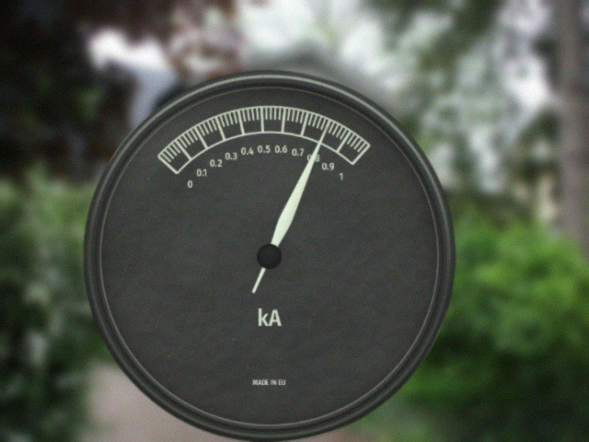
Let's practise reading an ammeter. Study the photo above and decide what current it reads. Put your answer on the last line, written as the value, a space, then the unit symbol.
0.8 kA
